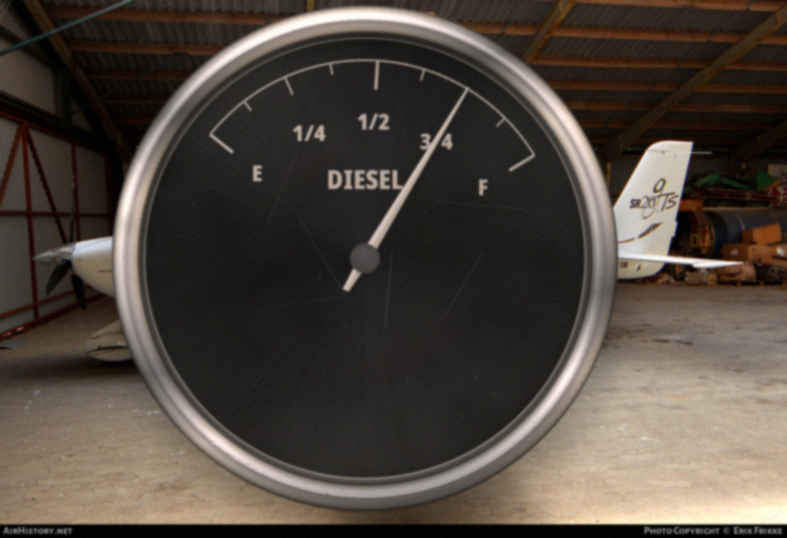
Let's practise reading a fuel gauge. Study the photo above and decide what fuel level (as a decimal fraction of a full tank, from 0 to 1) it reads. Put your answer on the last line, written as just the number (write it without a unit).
0.75
